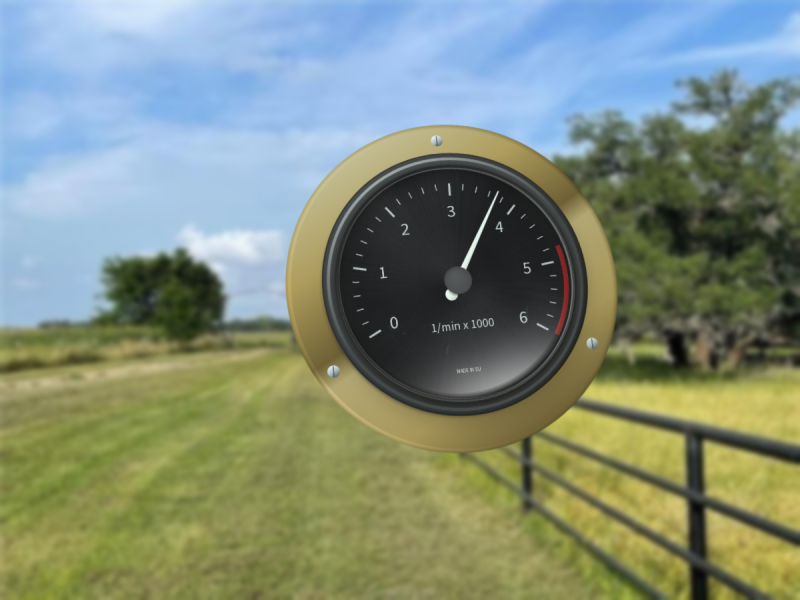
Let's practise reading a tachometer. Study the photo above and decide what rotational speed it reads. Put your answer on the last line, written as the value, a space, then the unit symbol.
3700 rpm
